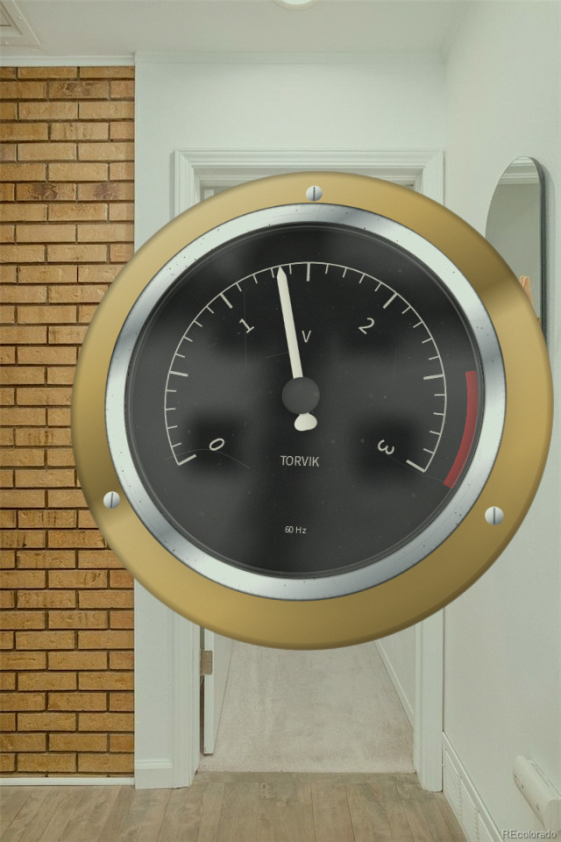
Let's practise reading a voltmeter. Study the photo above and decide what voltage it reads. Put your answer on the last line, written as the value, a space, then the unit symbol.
1.35 V
